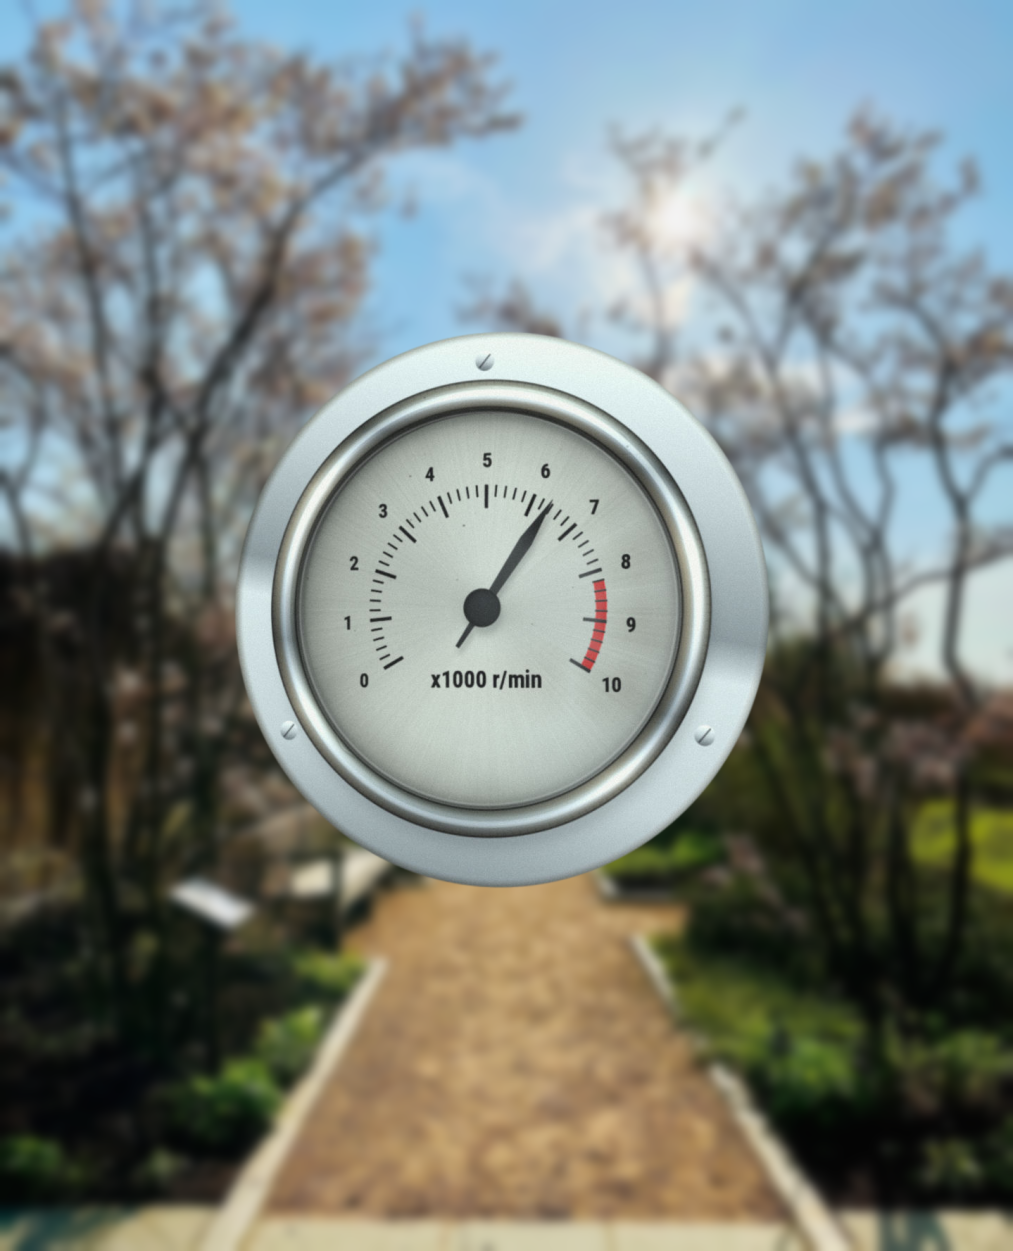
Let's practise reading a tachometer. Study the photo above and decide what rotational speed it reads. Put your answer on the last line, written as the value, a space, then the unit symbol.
6400 rpm
